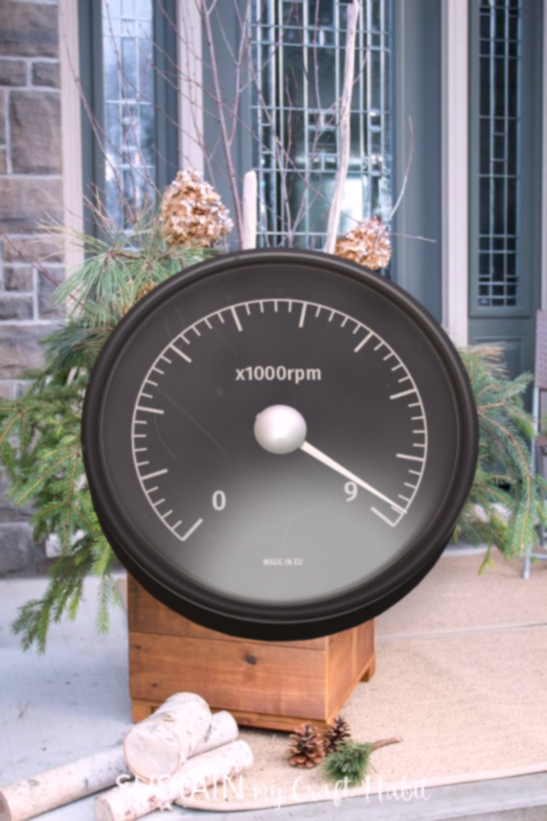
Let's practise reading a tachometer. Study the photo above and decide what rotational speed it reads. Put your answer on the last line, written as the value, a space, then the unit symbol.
8800 rpm
